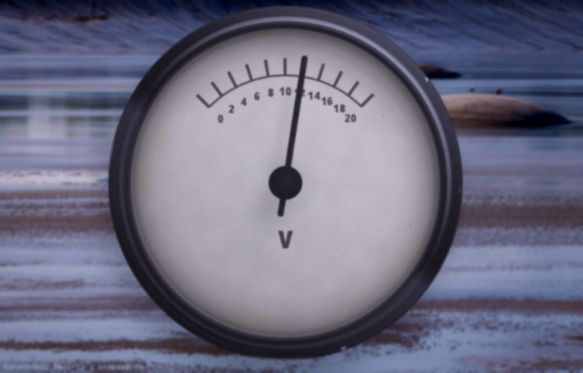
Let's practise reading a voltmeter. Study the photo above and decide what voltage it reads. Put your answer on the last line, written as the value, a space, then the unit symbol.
12 V
